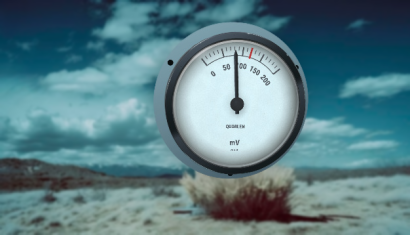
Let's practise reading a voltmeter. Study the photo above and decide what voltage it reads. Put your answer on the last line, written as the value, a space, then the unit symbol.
80 mV
